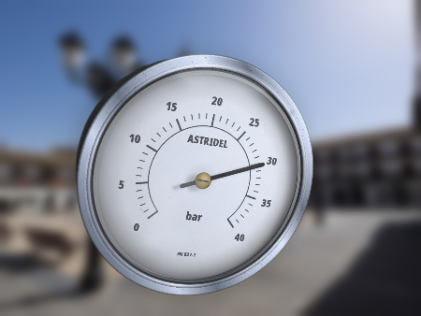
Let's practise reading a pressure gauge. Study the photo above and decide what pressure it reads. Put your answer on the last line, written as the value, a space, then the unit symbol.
30 bar
